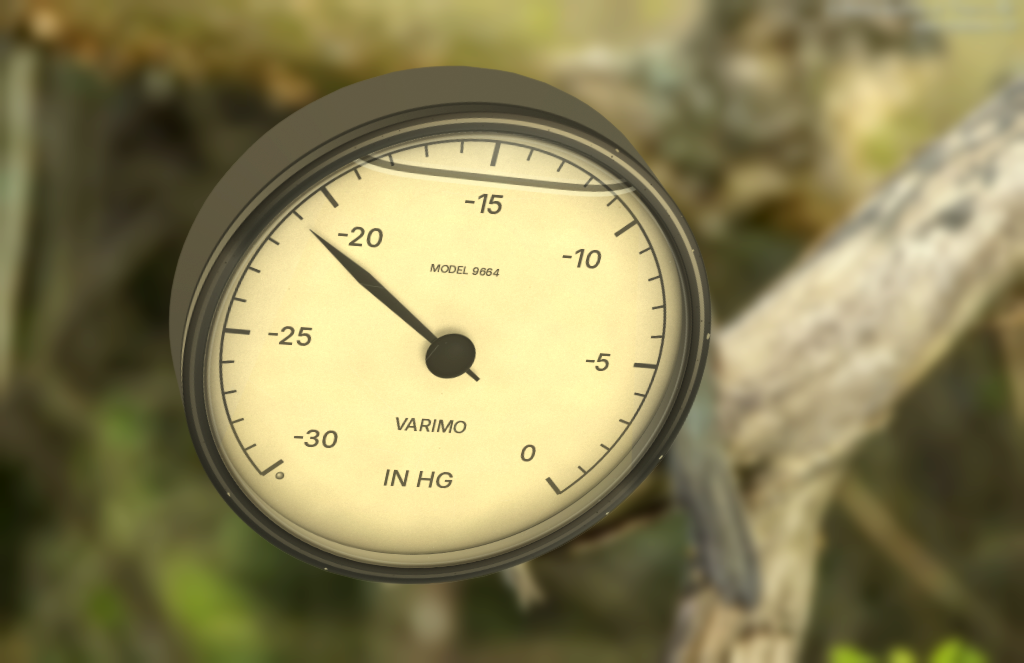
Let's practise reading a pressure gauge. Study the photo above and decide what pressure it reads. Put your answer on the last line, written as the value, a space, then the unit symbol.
-21 inHg
